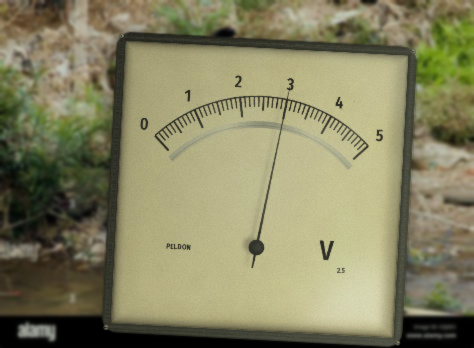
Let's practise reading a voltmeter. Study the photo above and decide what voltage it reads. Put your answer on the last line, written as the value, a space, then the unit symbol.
3 V
